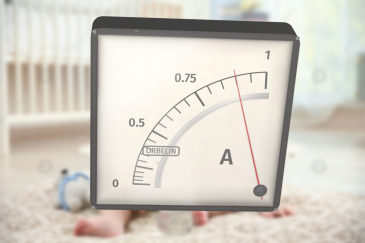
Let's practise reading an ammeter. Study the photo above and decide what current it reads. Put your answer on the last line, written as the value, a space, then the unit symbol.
0.9 A
